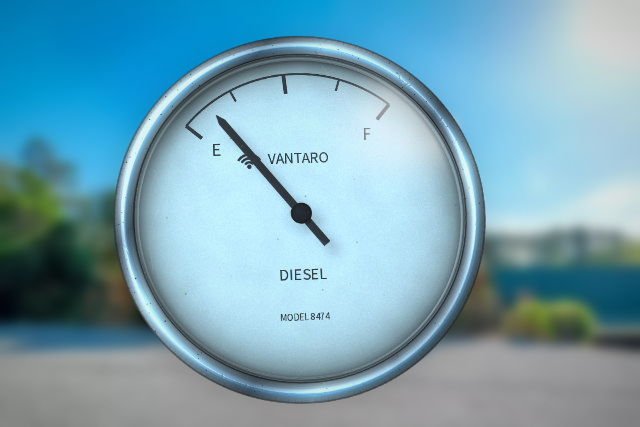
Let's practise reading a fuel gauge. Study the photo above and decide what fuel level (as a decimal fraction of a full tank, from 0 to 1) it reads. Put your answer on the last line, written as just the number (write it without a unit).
0.125
